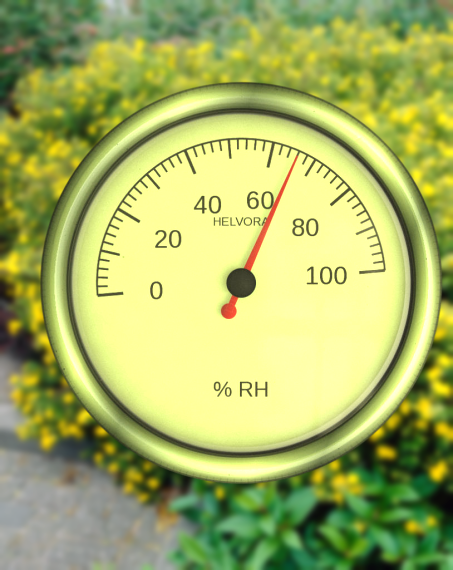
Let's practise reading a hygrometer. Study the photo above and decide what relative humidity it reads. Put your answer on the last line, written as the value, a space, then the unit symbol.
66 %
